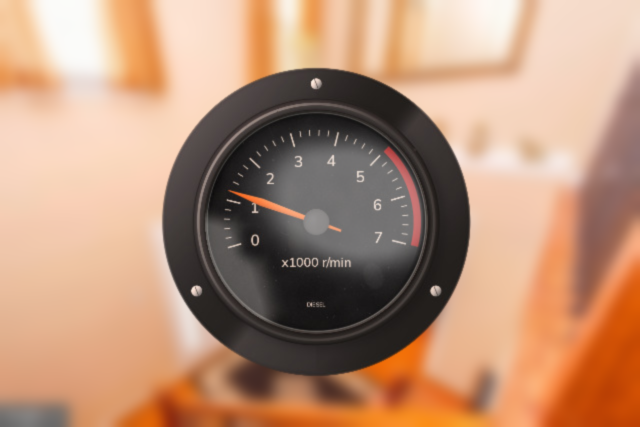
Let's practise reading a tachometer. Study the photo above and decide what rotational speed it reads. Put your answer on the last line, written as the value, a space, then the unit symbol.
1200 rpm
